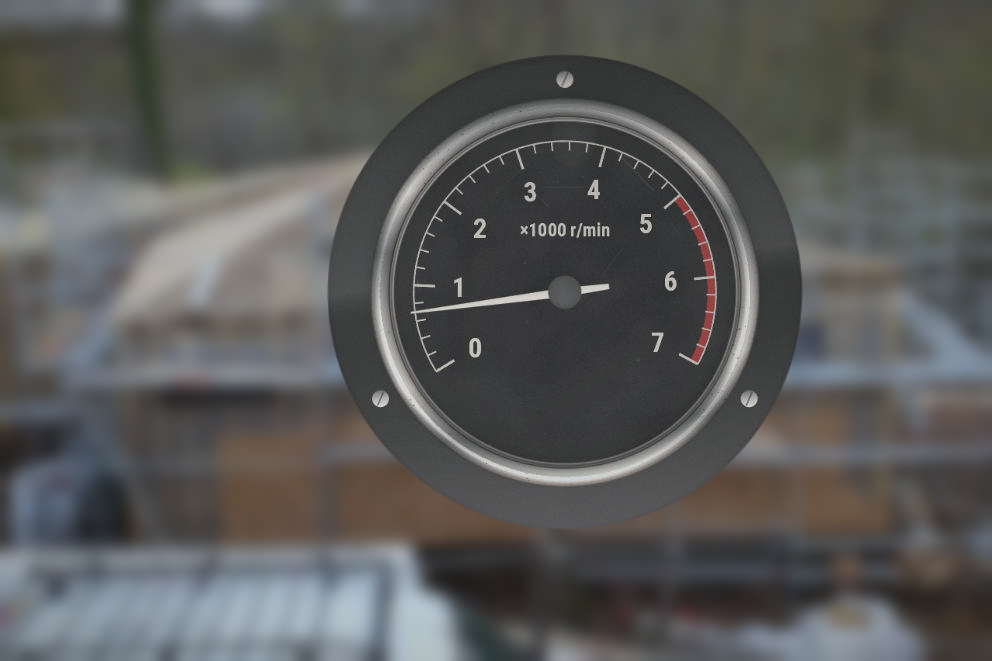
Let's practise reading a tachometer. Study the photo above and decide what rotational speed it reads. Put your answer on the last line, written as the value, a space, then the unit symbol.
700 rpm
